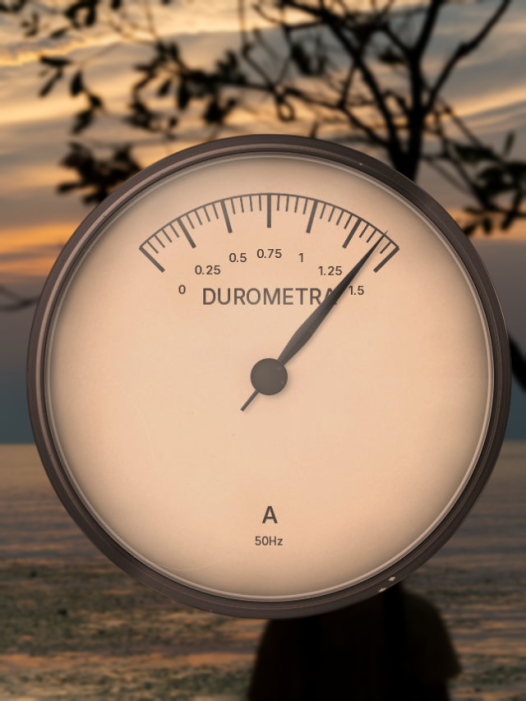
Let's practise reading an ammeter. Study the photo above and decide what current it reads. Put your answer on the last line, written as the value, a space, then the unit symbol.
1.4 A
